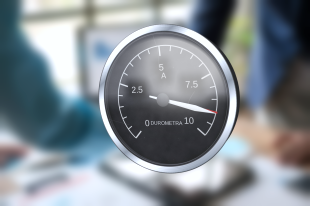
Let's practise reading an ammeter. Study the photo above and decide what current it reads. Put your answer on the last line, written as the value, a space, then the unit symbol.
9 A
